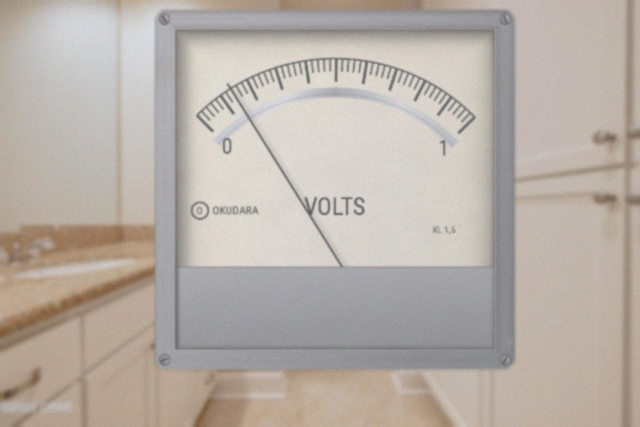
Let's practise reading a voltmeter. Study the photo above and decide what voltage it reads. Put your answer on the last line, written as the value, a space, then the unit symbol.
0.14 V
